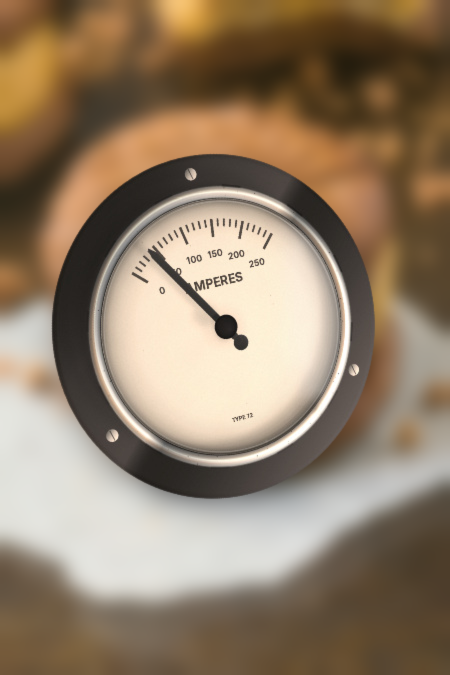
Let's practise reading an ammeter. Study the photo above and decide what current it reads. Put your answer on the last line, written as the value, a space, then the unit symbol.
40 A
